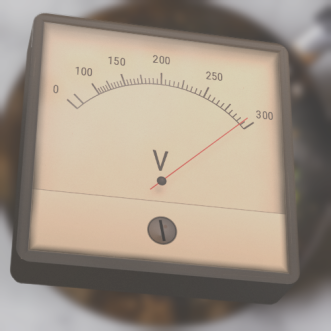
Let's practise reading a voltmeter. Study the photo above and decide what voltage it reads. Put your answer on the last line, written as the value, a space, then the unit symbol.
295 V
